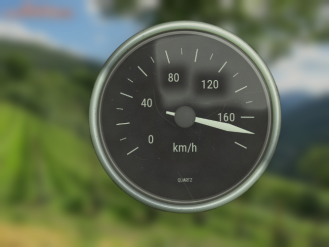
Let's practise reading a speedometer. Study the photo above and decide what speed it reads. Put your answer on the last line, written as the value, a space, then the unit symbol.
170 km/h
